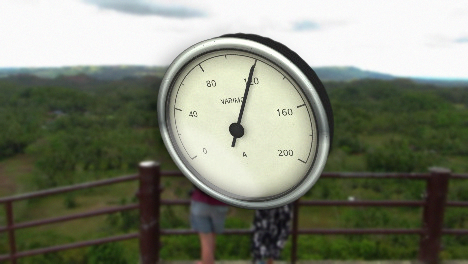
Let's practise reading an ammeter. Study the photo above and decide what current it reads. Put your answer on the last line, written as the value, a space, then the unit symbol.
120 A
